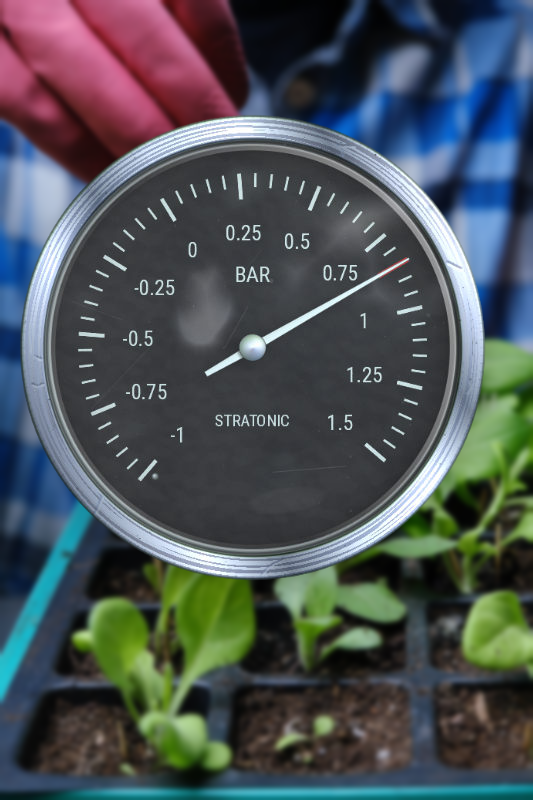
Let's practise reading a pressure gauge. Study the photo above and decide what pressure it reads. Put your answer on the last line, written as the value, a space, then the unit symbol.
0.85 bar
